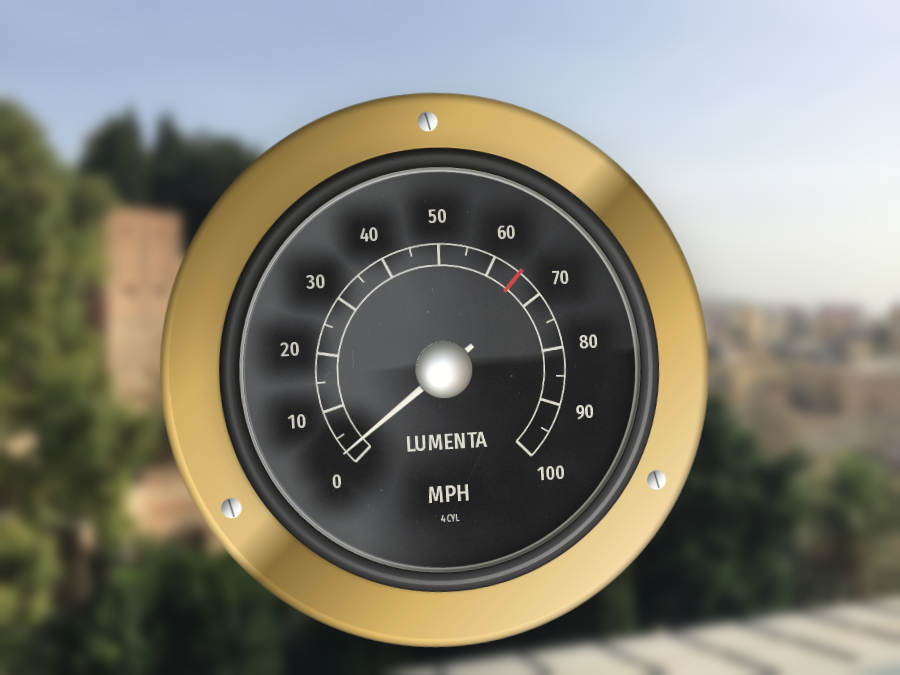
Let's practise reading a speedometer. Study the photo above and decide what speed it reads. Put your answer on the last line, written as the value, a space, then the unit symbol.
2.5 mph
